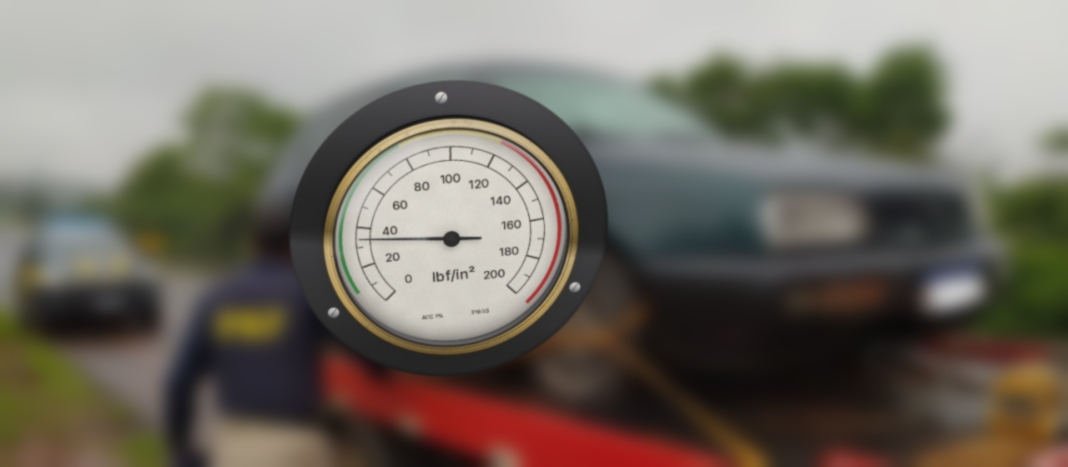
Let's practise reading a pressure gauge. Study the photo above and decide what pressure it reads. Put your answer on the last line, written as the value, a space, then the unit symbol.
35 psi
